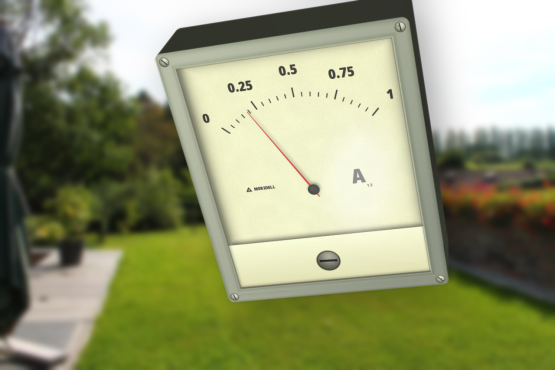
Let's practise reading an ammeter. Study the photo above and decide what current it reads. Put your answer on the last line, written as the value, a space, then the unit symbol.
0.2 A
